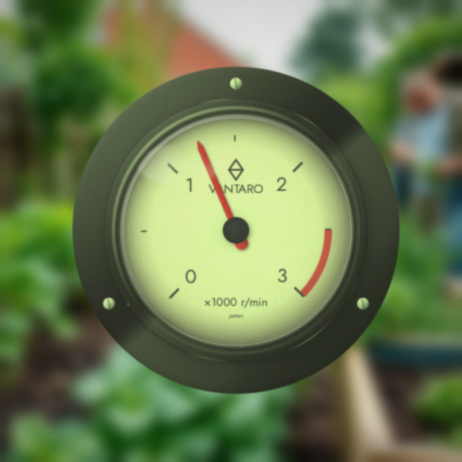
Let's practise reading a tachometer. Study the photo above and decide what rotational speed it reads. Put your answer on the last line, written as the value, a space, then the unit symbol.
1250 rpm
